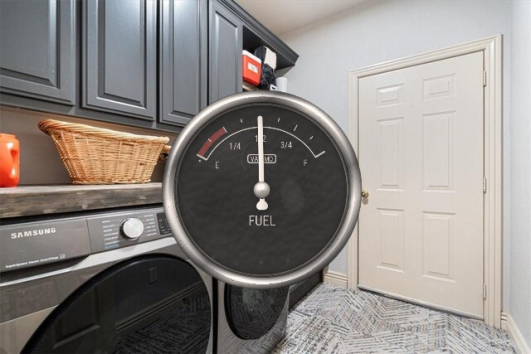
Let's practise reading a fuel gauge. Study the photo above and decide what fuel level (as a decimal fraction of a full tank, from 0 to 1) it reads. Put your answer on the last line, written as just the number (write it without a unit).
0.5
